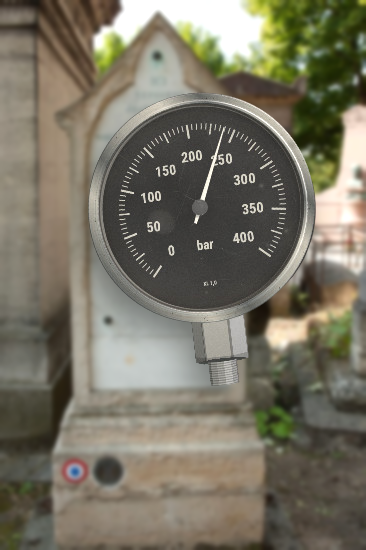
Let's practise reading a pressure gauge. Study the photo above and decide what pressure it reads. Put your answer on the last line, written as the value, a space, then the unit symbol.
240 bar
